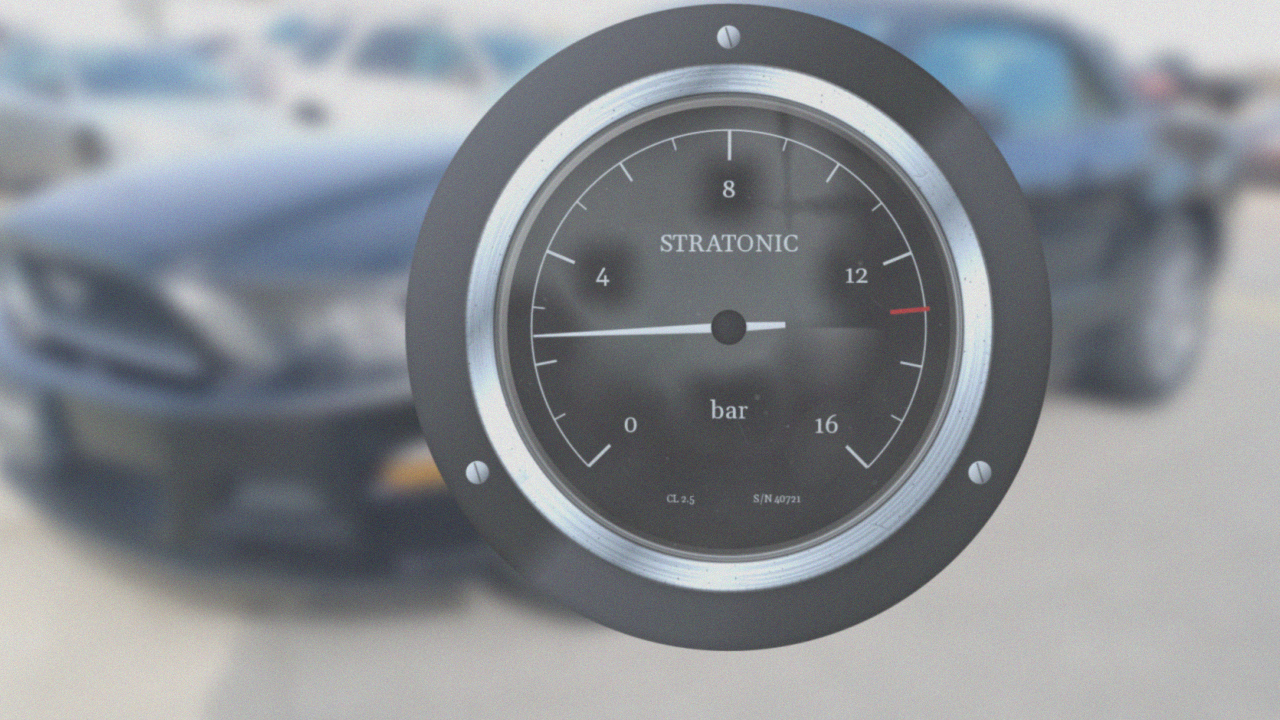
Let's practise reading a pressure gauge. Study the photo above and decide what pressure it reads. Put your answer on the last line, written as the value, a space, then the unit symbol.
2.5 bar
